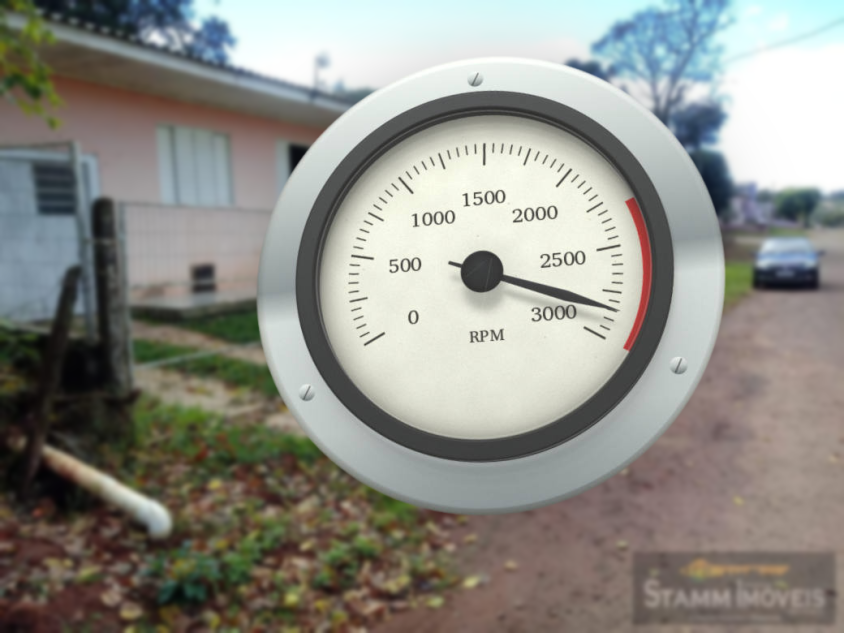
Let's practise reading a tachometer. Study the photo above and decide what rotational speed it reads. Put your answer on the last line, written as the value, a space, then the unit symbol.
2850 rpm
